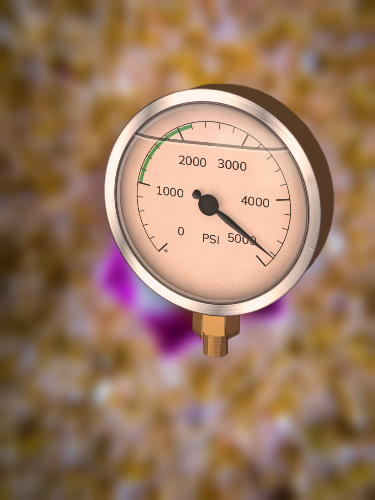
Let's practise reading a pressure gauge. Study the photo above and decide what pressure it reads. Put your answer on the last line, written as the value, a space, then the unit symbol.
4800 psi
